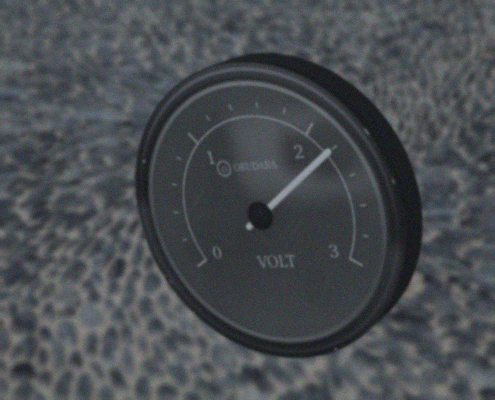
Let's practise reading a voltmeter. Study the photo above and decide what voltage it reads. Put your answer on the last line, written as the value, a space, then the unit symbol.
2.2 V
